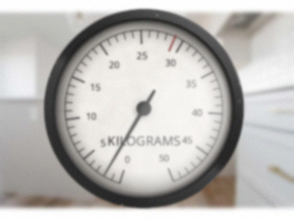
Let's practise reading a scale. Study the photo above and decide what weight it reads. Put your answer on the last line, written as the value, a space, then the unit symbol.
2 kg
